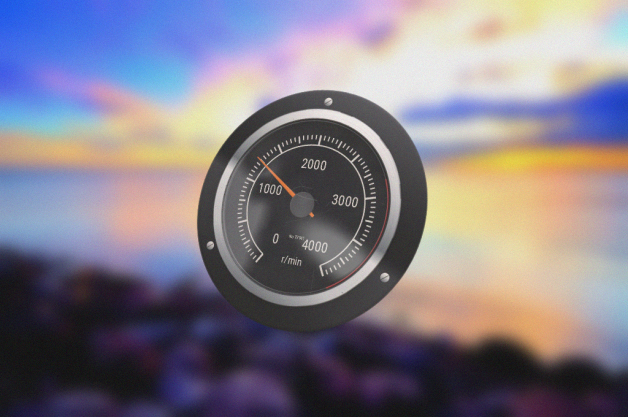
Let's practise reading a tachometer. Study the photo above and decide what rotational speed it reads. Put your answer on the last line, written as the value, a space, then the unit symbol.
1250 rpm
